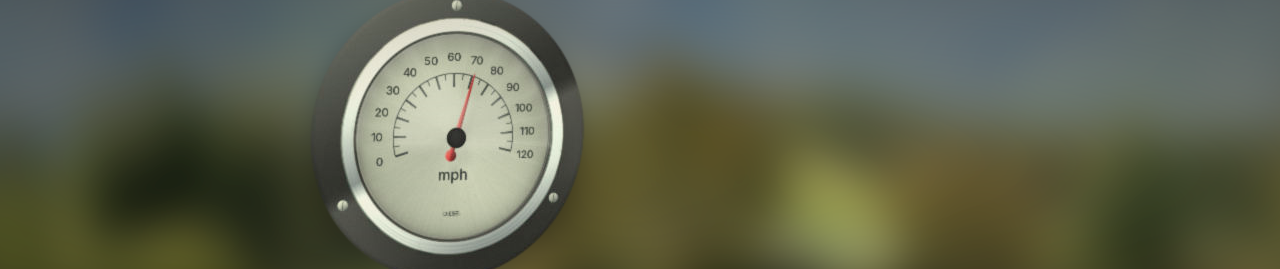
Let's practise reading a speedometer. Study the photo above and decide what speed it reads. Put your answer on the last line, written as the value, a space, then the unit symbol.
70 mph
